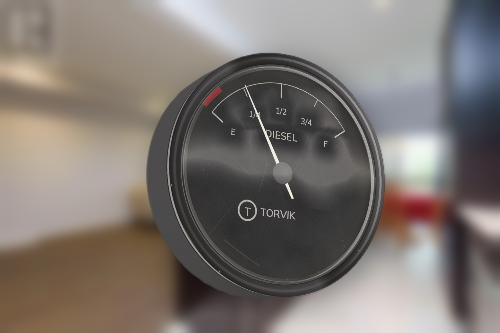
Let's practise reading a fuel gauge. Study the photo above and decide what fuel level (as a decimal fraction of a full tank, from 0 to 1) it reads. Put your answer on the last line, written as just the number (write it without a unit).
0.25
